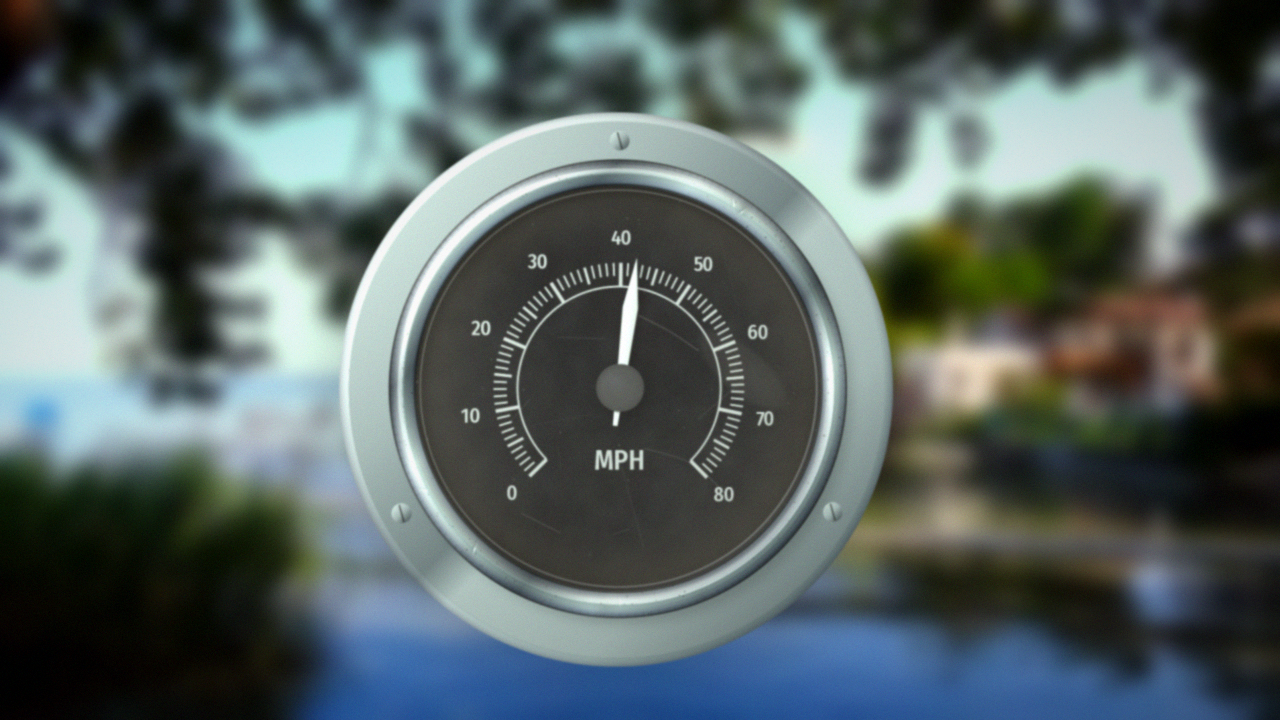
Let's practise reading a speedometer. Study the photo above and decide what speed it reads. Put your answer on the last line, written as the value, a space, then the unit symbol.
42 mph
